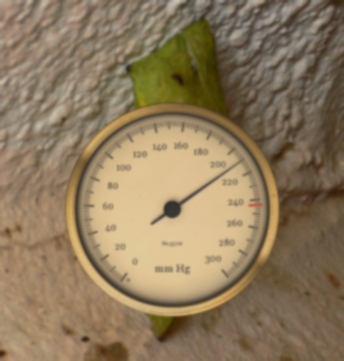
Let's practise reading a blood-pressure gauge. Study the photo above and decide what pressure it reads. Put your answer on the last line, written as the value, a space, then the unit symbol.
210 mmHg
